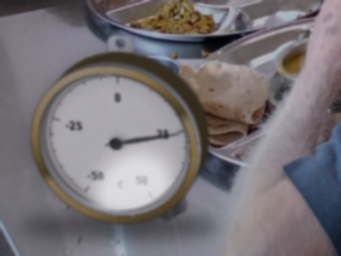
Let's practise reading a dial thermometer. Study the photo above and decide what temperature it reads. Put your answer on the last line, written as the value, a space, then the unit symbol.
25 °C
